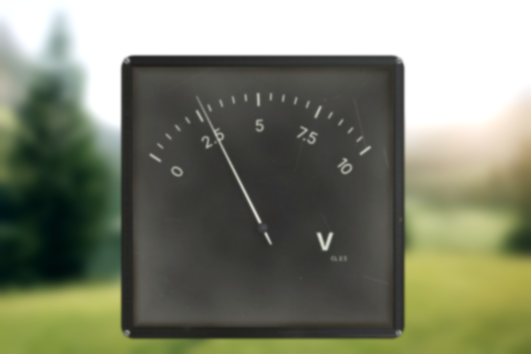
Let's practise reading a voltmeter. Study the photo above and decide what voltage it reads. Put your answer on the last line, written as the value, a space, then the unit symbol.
2.75 V
